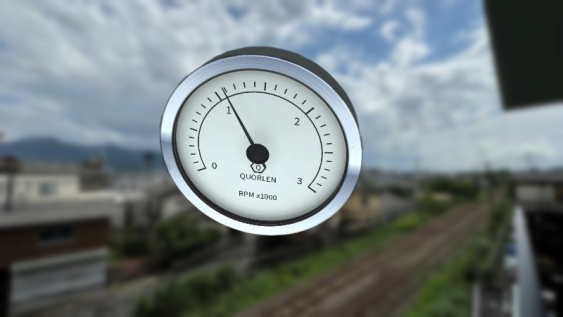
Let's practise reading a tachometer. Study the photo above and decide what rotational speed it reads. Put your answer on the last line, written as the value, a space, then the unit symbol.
1100 rpm
